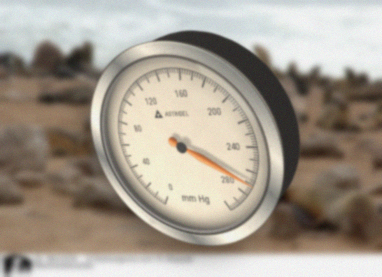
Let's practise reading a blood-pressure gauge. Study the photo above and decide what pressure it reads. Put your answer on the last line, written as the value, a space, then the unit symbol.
270 mmHg
